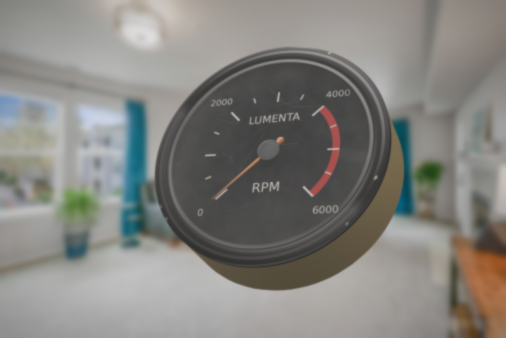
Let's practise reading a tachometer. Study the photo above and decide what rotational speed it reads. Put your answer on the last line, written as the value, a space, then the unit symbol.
0 rpm
